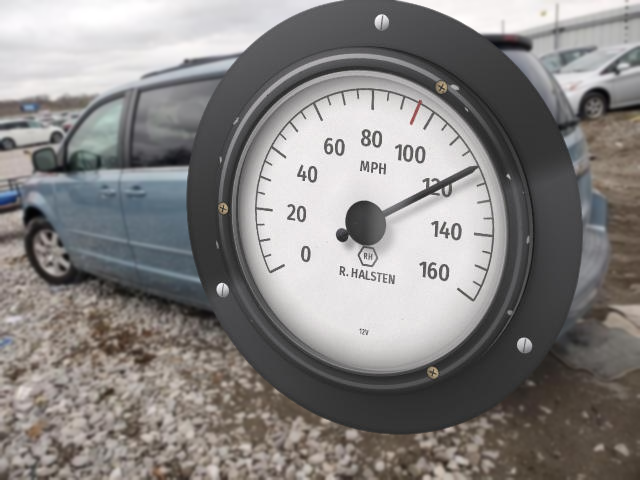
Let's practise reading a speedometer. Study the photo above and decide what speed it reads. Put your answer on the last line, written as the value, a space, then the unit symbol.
120 mph
